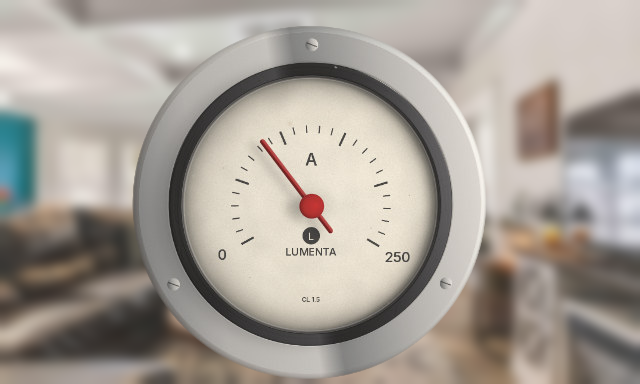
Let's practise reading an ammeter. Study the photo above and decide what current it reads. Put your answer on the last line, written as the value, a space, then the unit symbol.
85 A
